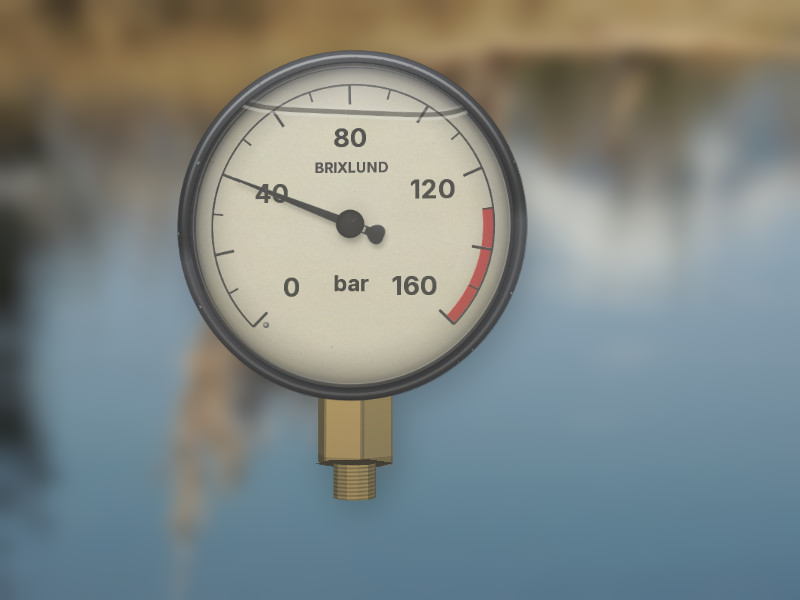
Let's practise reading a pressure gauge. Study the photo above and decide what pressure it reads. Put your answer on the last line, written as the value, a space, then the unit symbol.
40 bar
